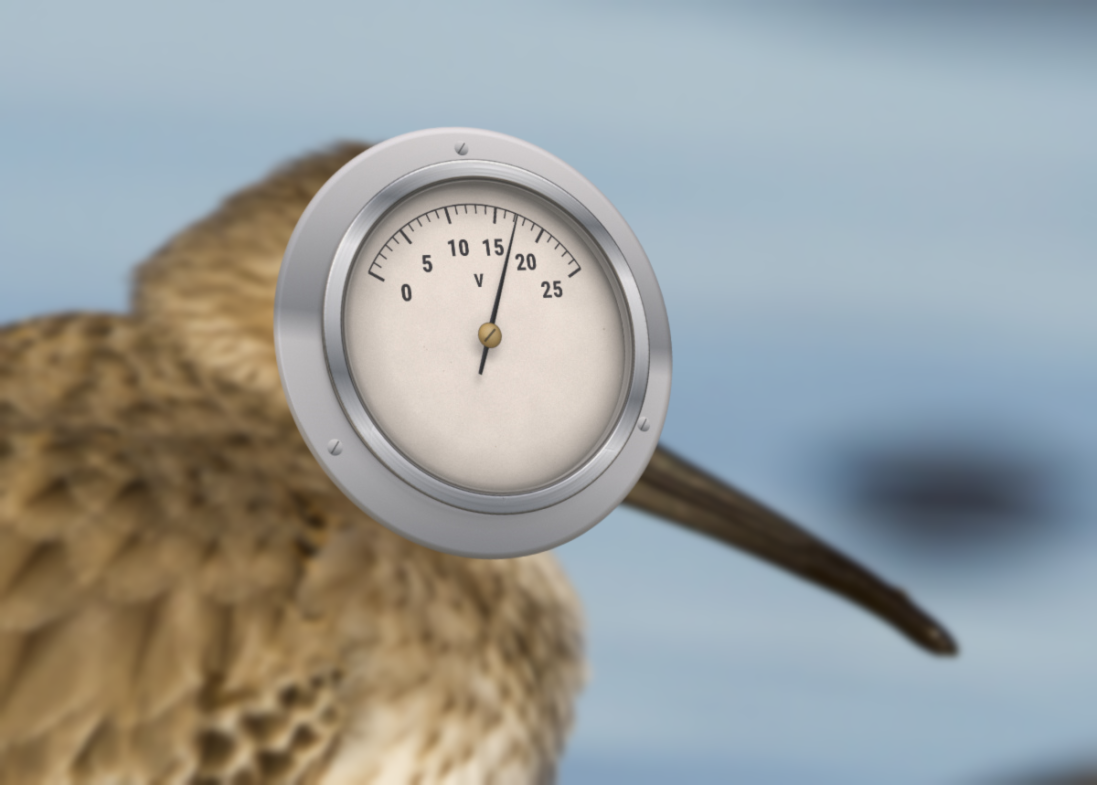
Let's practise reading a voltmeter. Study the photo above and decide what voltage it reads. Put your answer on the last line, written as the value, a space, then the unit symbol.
17 V
